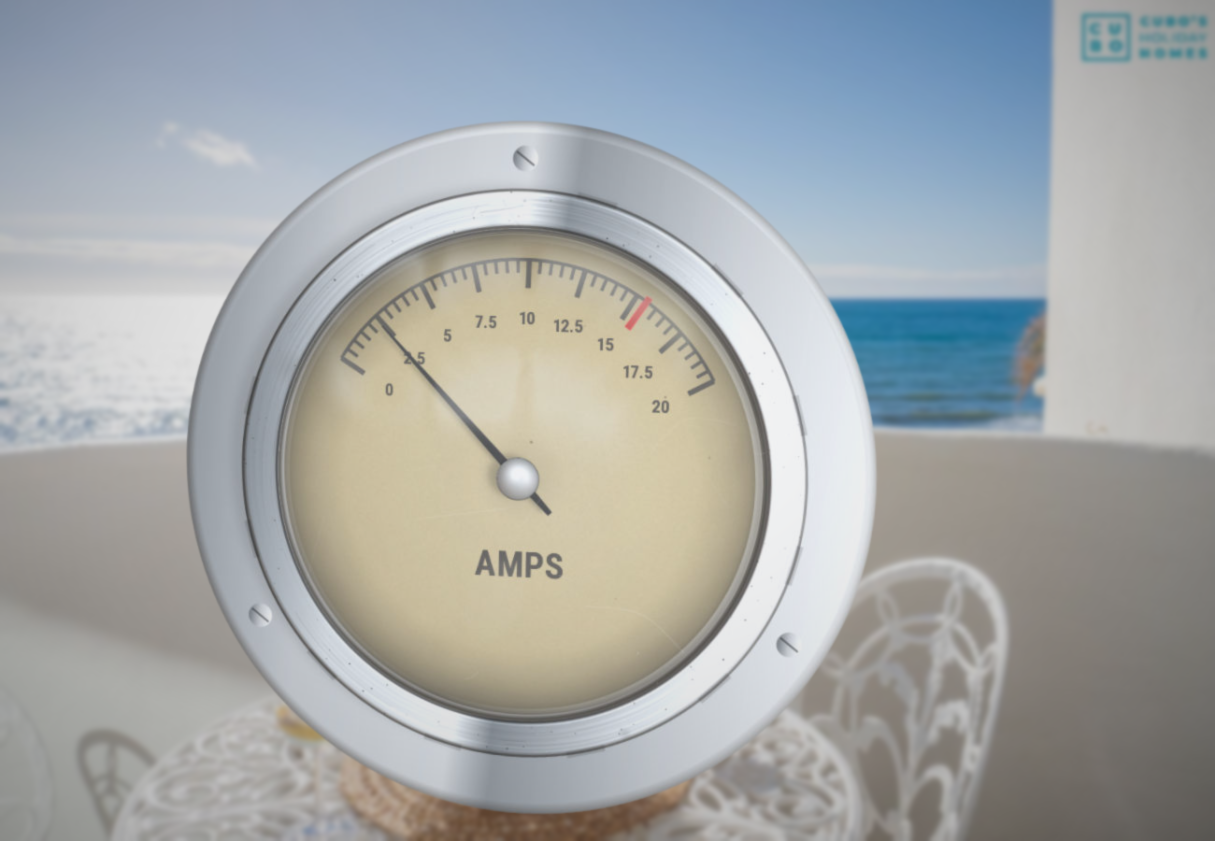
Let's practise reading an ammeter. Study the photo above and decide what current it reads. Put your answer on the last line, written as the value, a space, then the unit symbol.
2.5 A
